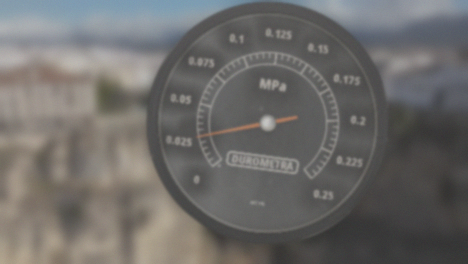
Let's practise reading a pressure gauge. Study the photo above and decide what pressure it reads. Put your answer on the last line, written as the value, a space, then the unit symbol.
0.025 MPa
